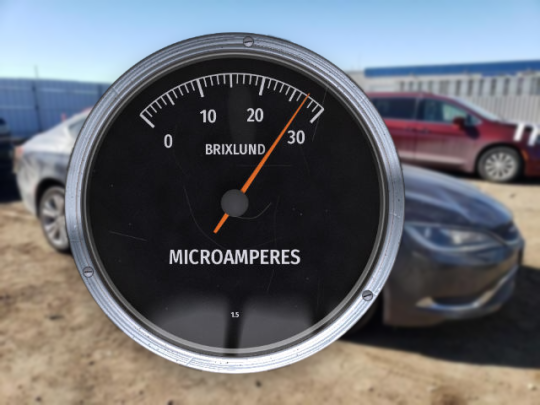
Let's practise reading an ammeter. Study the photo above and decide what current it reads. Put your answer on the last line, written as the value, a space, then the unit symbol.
27 µA
